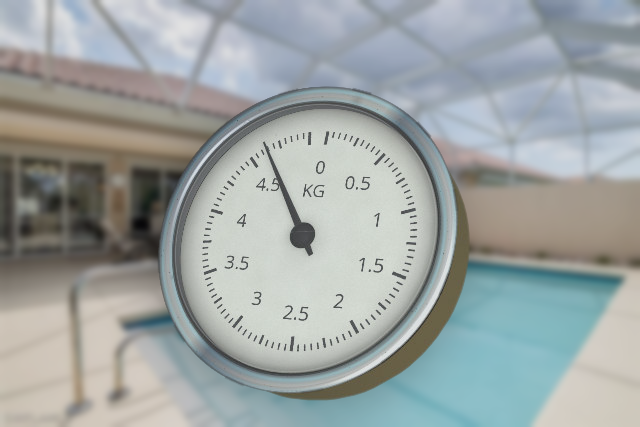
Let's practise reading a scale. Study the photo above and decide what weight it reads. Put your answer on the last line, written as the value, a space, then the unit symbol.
4.65 kg
